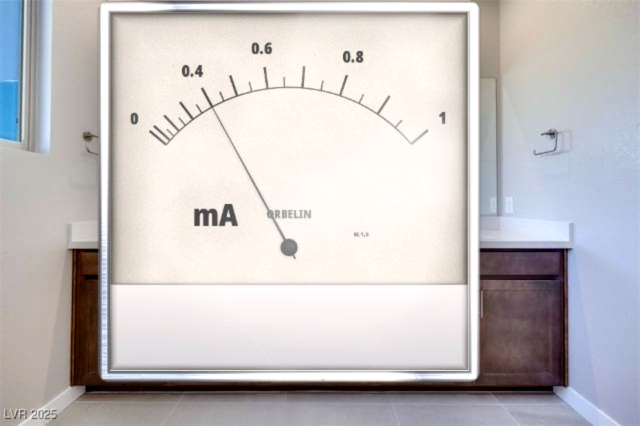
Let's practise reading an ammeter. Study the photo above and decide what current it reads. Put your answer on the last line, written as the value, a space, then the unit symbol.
0.4 mA
